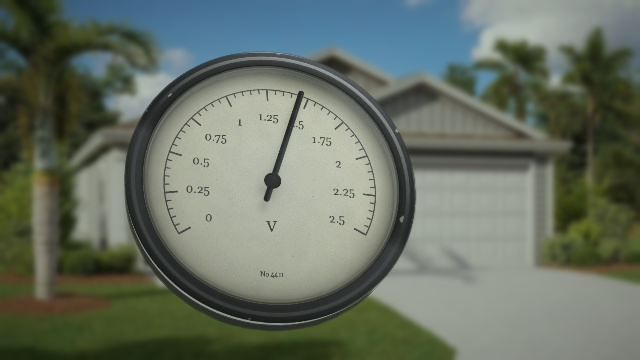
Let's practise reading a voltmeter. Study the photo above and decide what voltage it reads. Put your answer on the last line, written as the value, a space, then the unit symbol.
1.45 V
